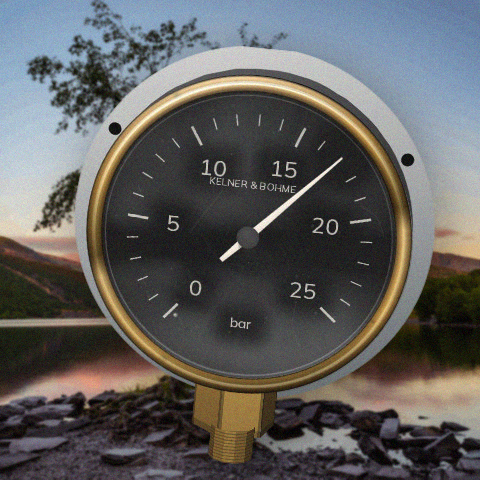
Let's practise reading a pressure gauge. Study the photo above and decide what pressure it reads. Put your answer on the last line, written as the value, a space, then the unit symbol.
17 bar
